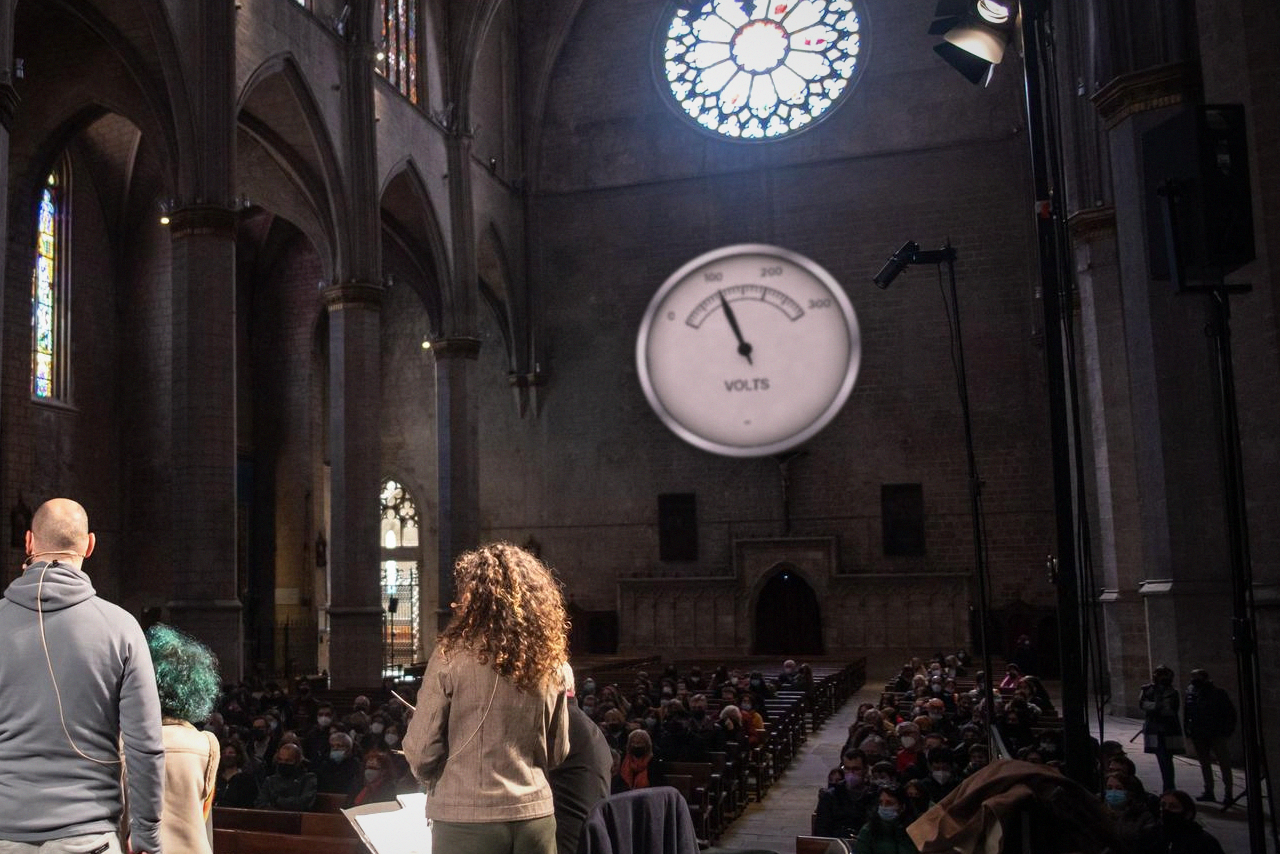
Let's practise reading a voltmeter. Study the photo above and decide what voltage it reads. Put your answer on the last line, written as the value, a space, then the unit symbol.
100 V
